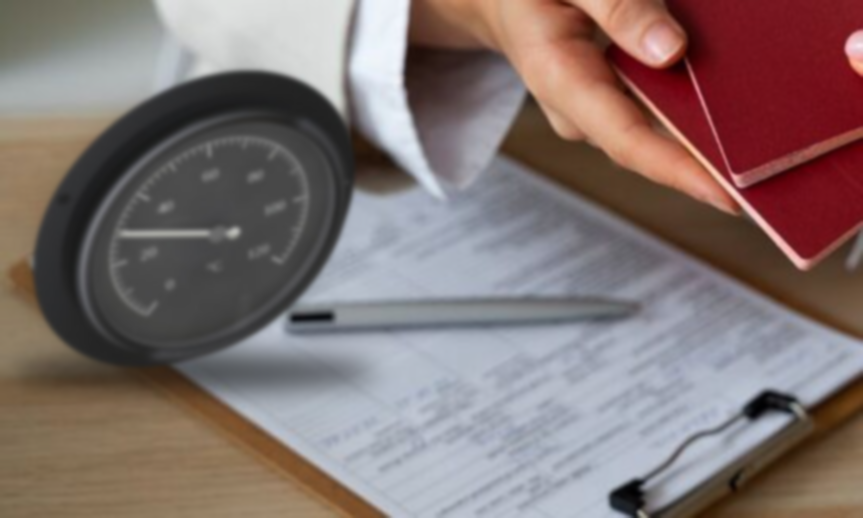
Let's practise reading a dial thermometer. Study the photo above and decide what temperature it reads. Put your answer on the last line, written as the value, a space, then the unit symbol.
30 °C
